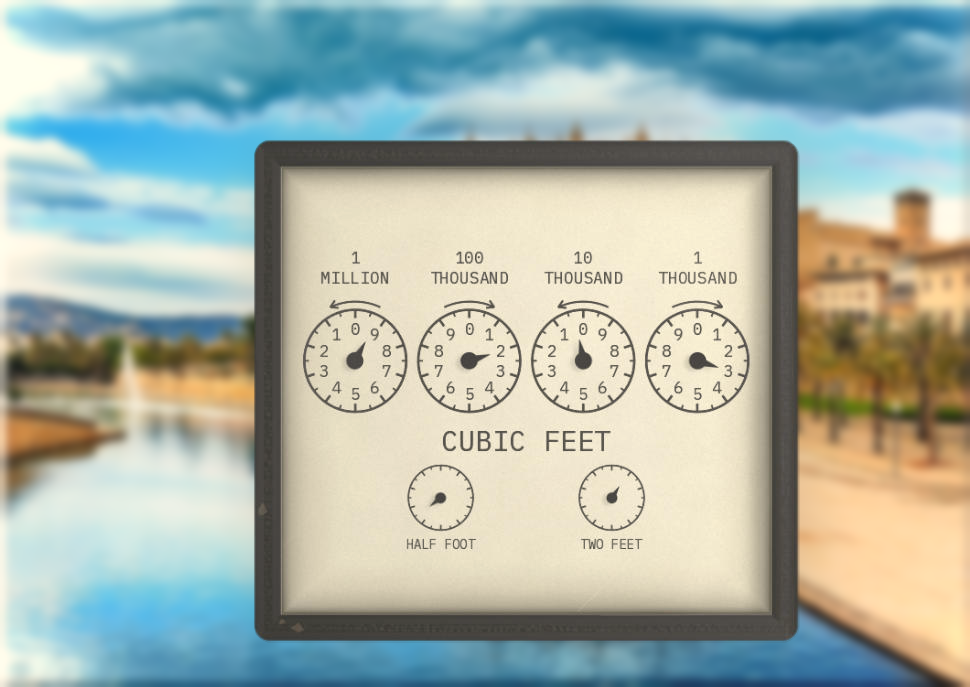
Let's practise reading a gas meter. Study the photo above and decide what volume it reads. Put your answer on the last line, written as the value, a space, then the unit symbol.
920300 ft³
